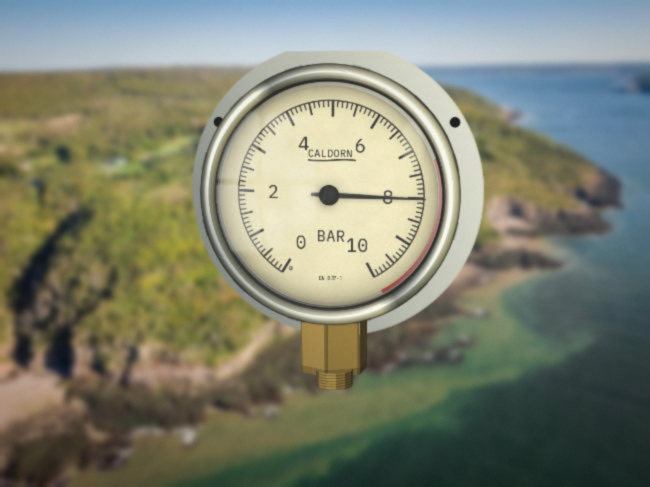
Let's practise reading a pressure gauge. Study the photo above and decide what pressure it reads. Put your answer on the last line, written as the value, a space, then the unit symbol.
8 bar
